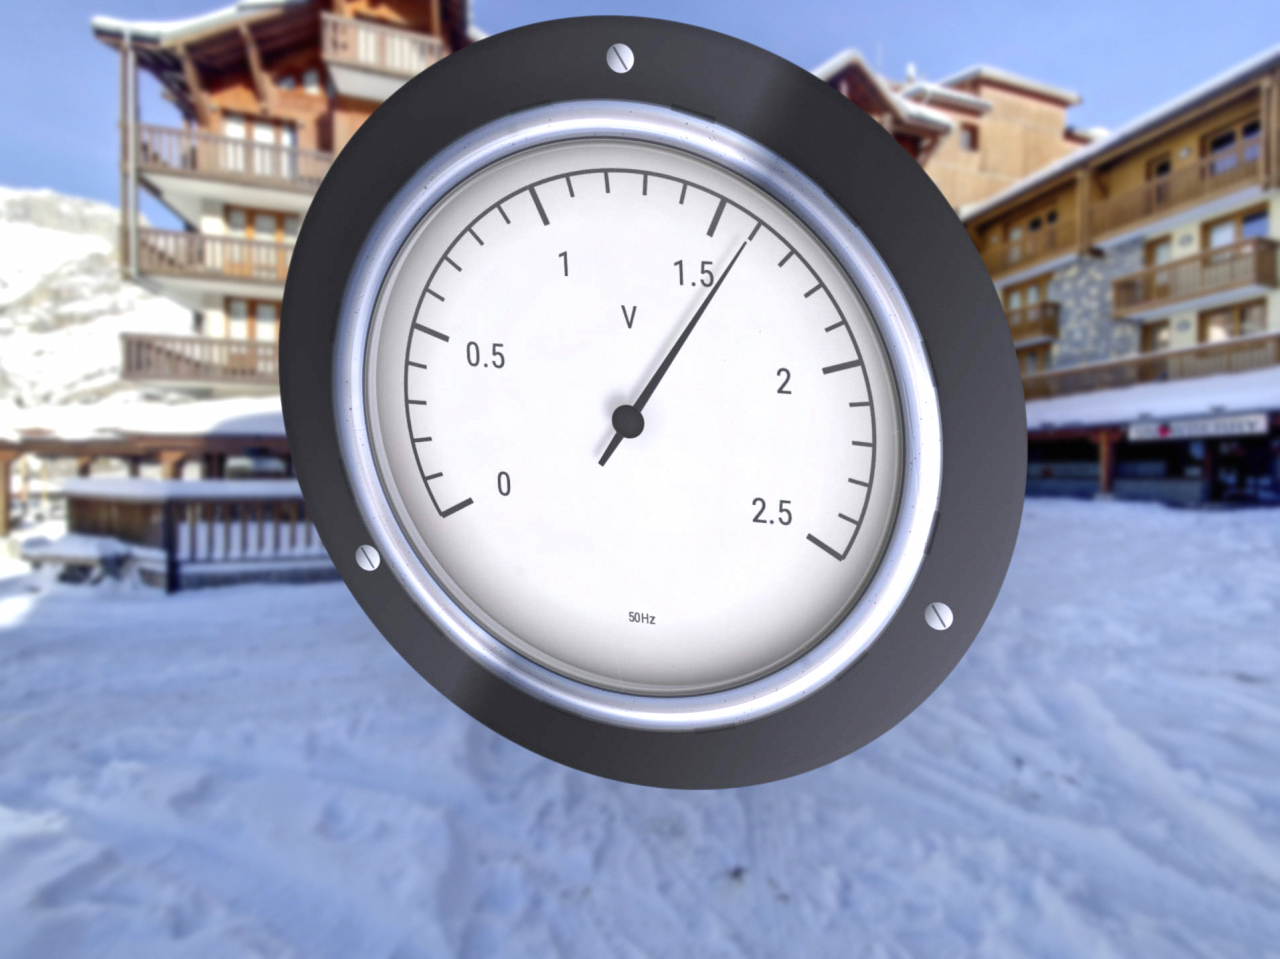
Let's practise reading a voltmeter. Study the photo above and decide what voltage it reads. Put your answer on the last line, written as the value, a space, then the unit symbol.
1.6 V
